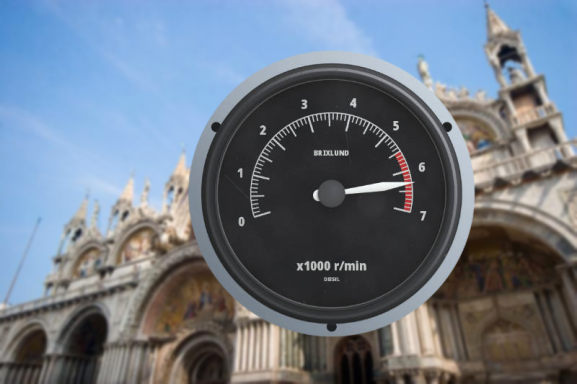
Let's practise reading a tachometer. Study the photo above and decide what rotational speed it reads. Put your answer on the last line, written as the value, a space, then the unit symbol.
6300 rpm
